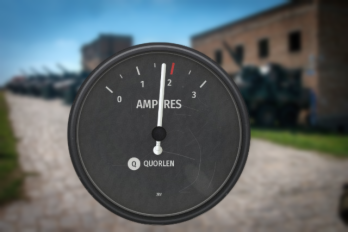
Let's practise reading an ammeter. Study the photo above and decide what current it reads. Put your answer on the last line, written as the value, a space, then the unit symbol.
1.75 A
